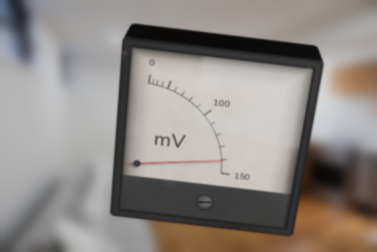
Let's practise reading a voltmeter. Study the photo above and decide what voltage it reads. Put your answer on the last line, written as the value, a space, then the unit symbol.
140 mV
